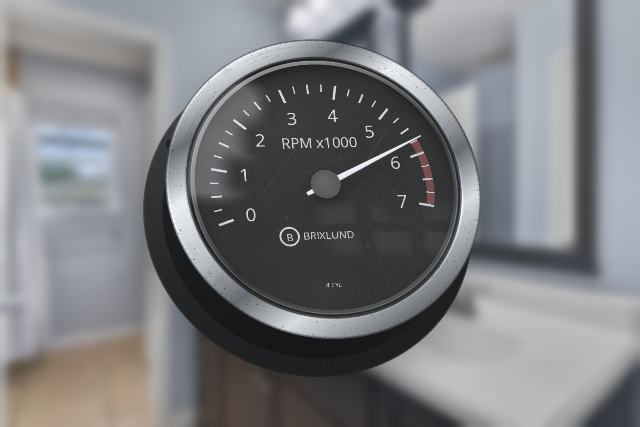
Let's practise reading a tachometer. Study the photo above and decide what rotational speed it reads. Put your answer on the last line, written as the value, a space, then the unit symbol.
5750 rpm
